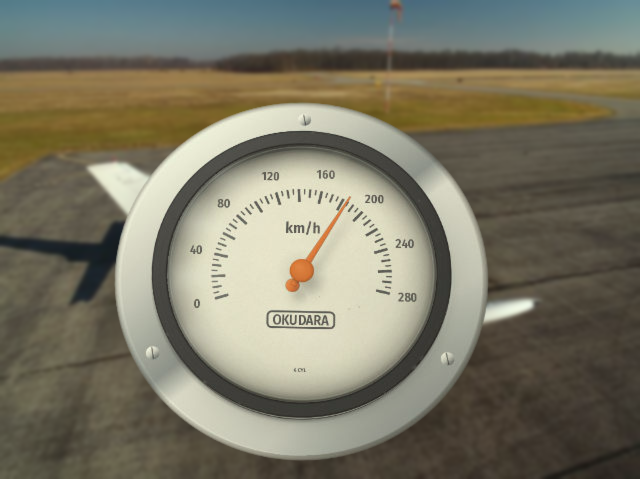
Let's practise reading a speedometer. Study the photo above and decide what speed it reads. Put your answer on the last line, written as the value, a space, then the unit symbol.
185 km/h
